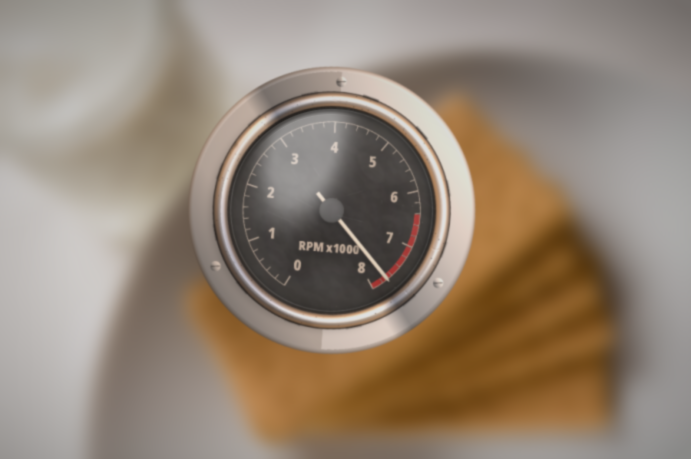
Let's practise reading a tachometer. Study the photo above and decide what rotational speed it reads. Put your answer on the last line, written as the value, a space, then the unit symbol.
7700 rpm
